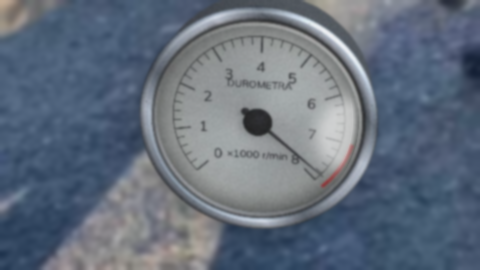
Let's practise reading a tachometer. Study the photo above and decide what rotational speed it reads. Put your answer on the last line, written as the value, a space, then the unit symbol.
7800 rpm
